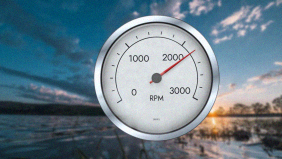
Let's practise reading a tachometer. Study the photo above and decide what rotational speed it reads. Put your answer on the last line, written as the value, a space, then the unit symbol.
2200 rpm
